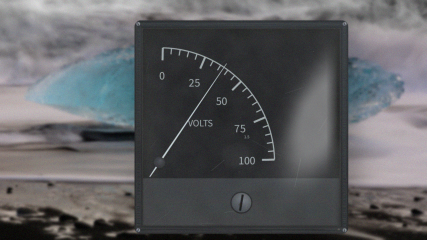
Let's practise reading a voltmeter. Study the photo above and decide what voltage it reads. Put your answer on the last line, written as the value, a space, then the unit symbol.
37.5 V
